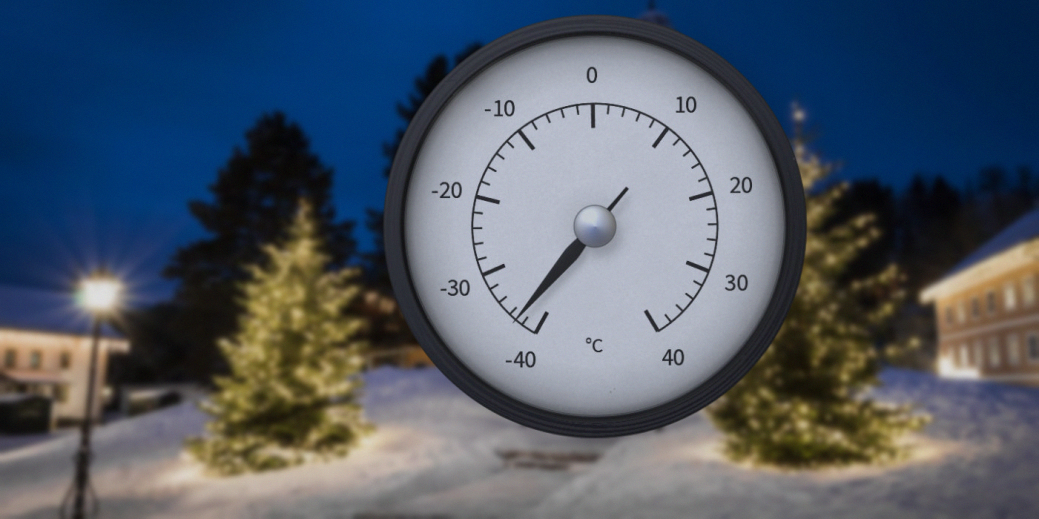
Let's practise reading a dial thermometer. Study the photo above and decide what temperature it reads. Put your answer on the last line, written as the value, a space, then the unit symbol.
-37 °C
